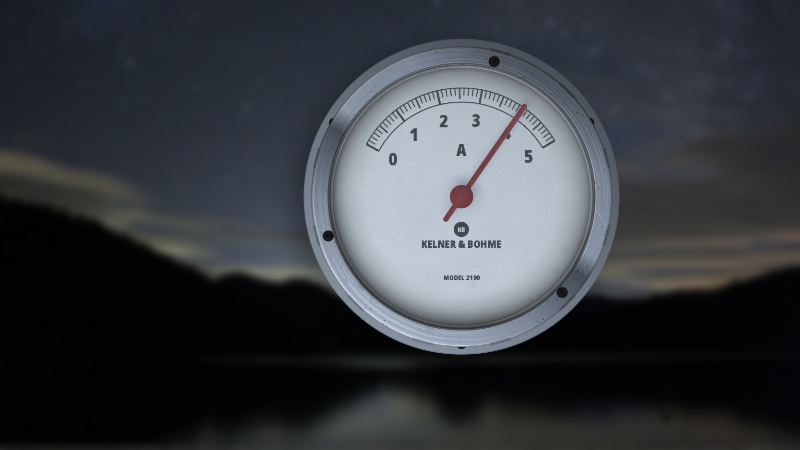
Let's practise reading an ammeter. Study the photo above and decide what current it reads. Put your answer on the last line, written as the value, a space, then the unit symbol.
4 A
